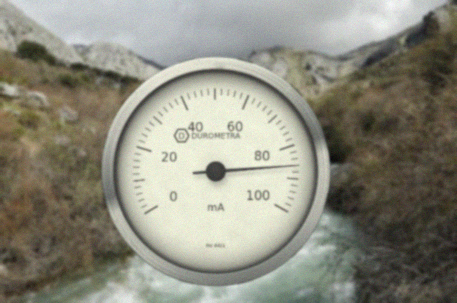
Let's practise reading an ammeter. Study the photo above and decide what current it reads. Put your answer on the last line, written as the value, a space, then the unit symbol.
86 mA
